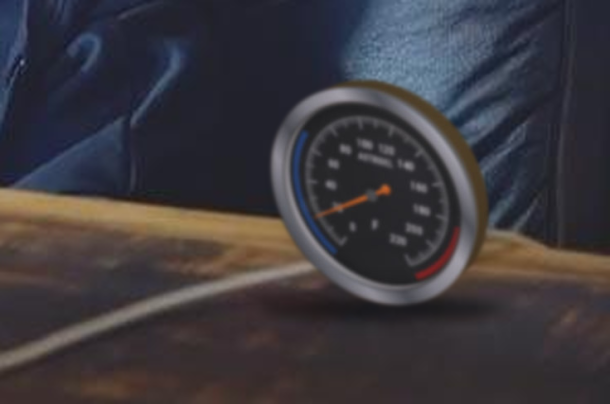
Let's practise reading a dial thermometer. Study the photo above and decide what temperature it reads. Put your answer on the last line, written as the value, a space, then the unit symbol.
20 °F
